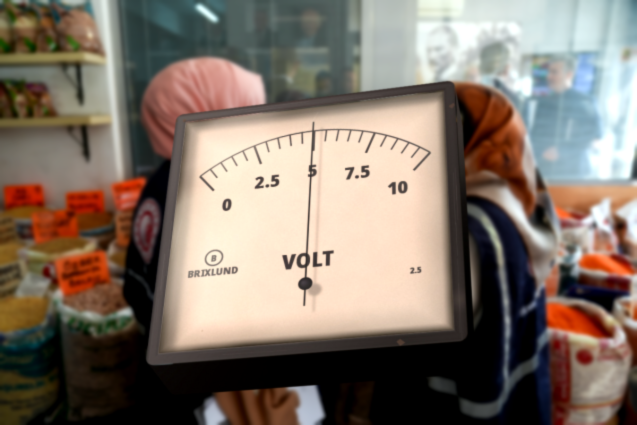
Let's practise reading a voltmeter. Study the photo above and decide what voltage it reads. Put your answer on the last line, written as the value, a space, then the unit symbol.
5 V
